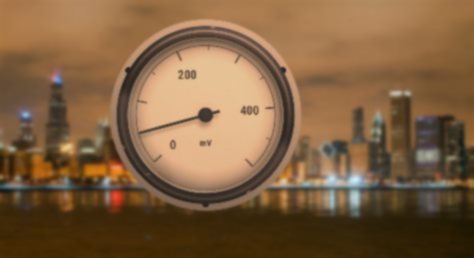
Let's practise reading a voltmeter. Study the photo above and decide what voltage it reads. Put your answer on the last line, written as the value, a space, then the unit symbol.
50 mV
